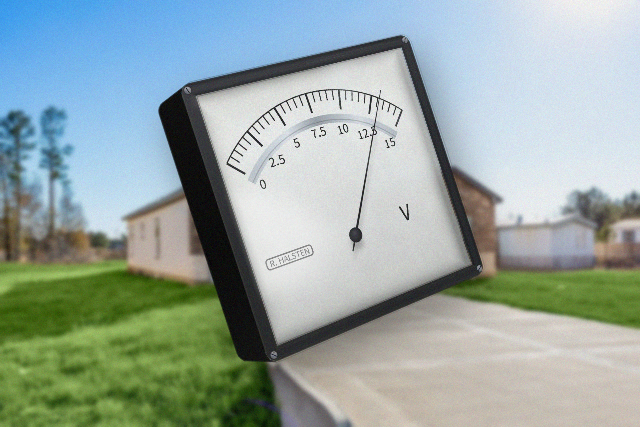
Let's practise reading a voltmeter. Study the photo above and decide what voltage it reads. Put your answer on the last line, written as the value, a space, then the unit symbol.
13 V
